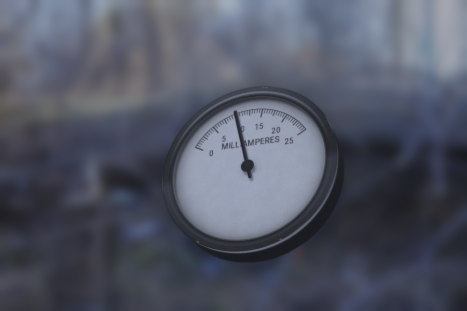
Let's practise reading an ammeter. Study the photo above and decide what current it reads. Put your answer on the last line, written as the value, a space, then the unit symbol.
10 mA
